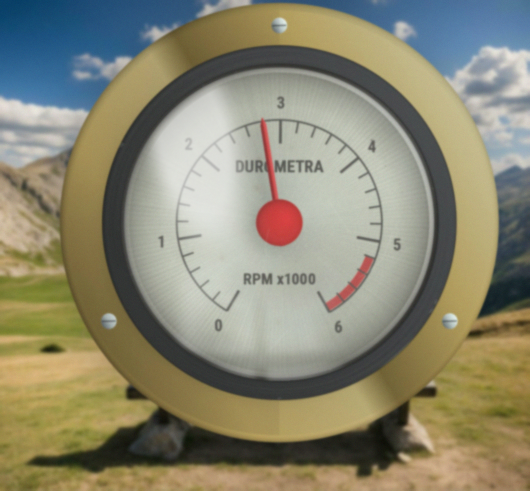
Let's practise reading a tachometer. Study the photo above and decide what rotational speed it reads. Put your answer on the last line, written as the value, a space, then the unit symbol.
2800 rpm
